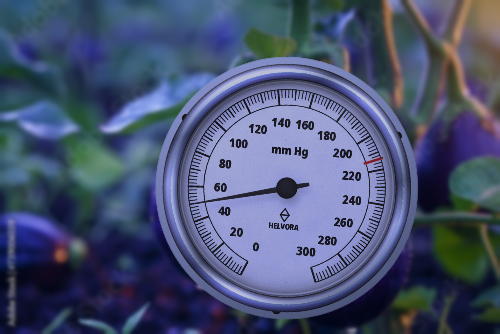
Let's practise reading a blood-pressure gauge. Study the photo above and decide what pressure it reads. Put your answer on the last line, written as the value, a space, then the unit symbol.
50 mmHg
